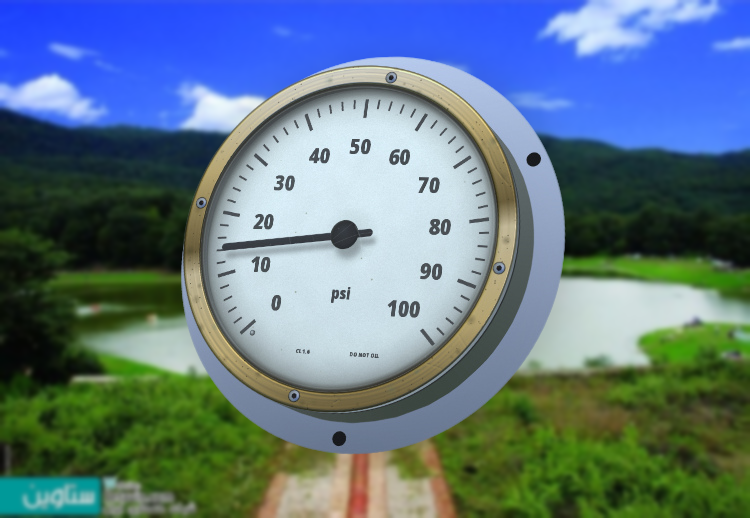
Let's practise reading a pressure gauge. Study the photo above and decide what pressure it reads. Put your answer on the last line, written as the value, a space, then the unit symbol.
14 psi
